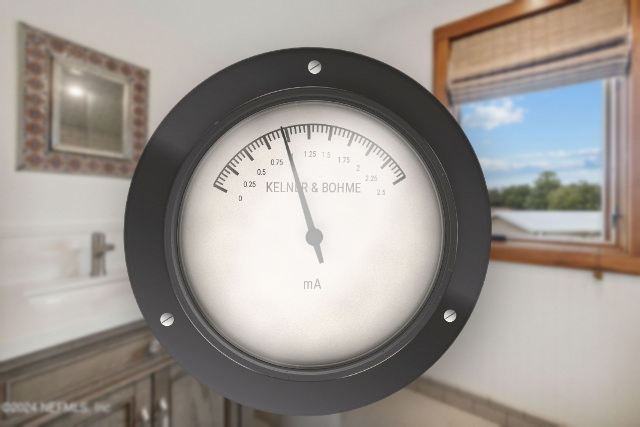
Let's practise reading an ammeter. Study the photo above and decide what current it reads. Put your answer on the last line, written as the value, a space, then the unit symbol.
0.95 mA
